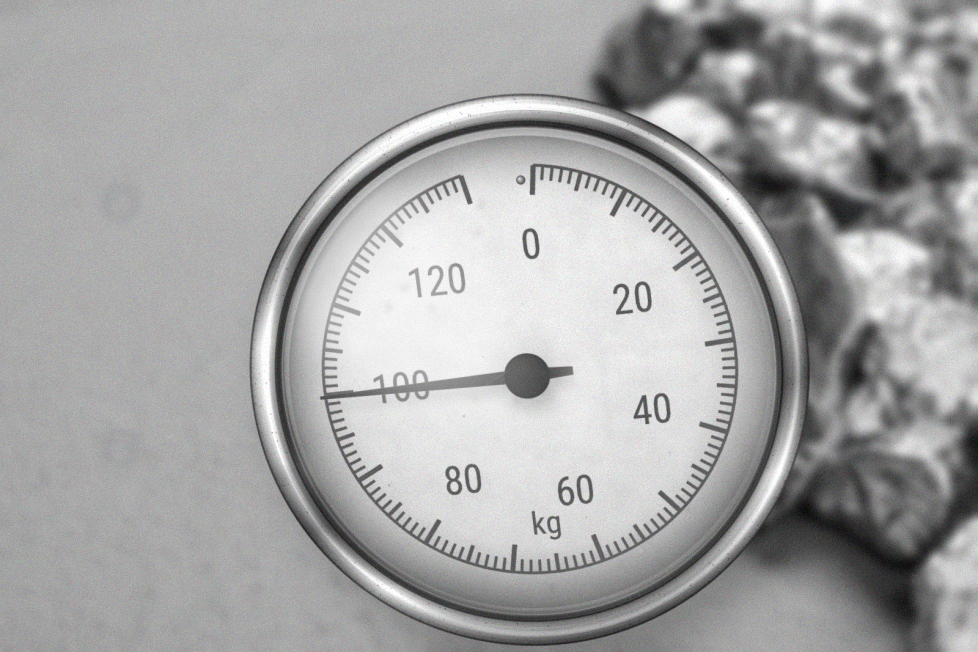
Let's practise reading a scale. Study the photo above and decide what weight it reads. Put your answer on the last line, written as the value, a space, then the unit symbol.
100 kg
